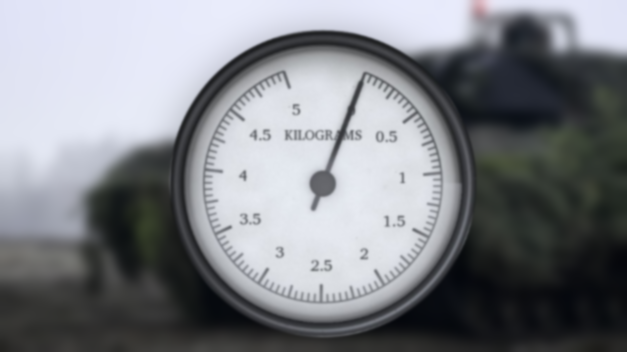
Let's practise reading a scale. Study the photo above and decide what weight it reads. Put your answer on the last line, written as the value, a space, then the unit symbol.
0 kg
